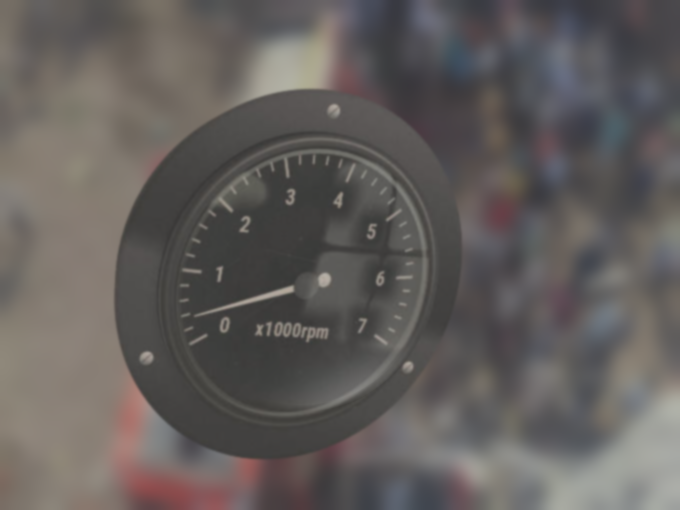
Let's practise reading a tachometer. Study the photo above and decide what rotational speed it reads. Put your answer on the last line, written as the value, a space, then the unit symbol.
400 rpm
